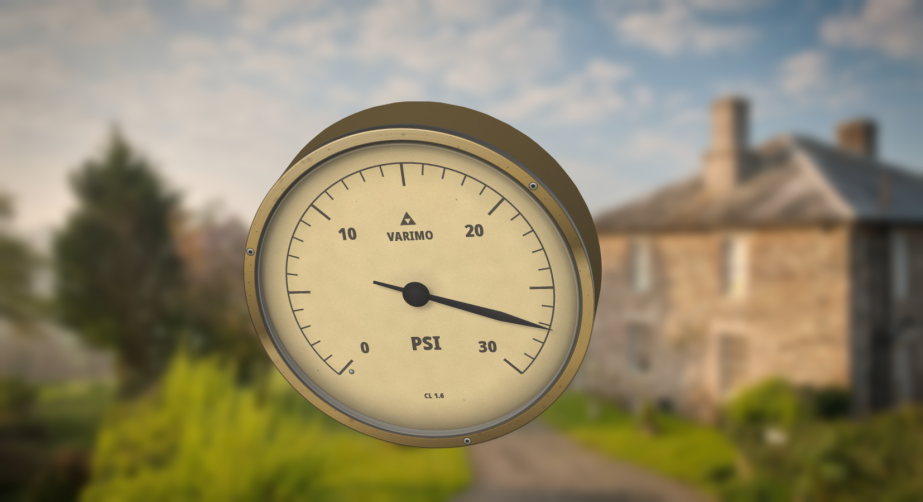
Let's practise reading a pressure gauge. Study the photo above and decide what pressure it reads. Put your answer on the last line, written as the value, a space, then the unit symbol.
27 psi
